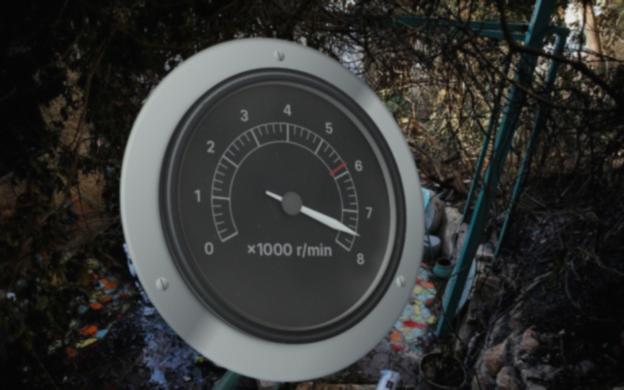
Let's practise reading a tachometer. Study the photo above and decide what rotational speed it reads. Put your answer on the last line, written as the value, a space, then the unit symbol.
7600 rpm
